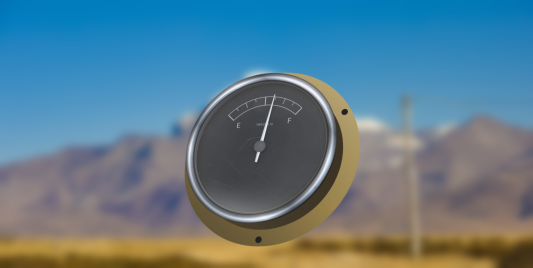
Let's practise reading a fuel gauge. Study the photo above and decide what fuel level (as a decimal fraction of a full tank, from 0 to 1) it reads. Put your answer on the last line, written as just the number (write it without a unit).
0.625
